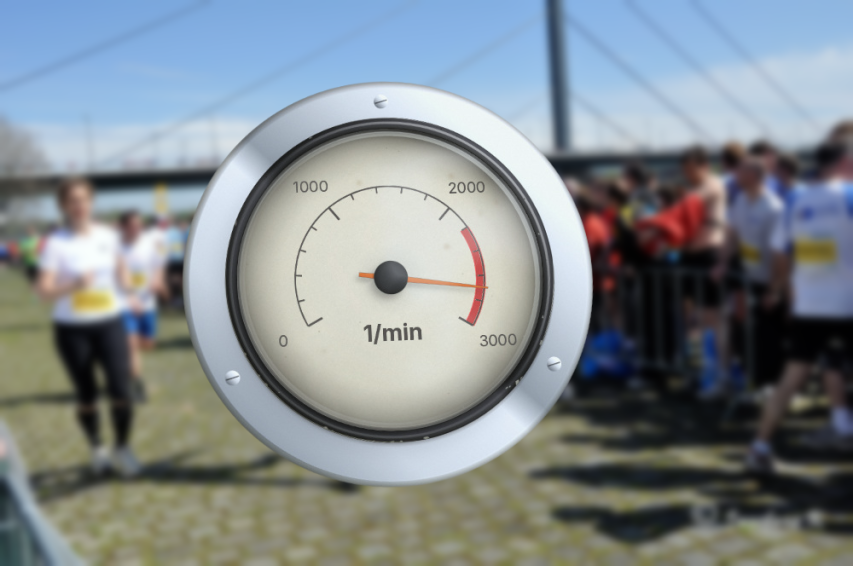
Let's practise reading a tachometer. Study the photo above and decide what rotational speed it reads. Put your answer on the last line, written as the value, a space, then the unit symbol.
2700 rpm
